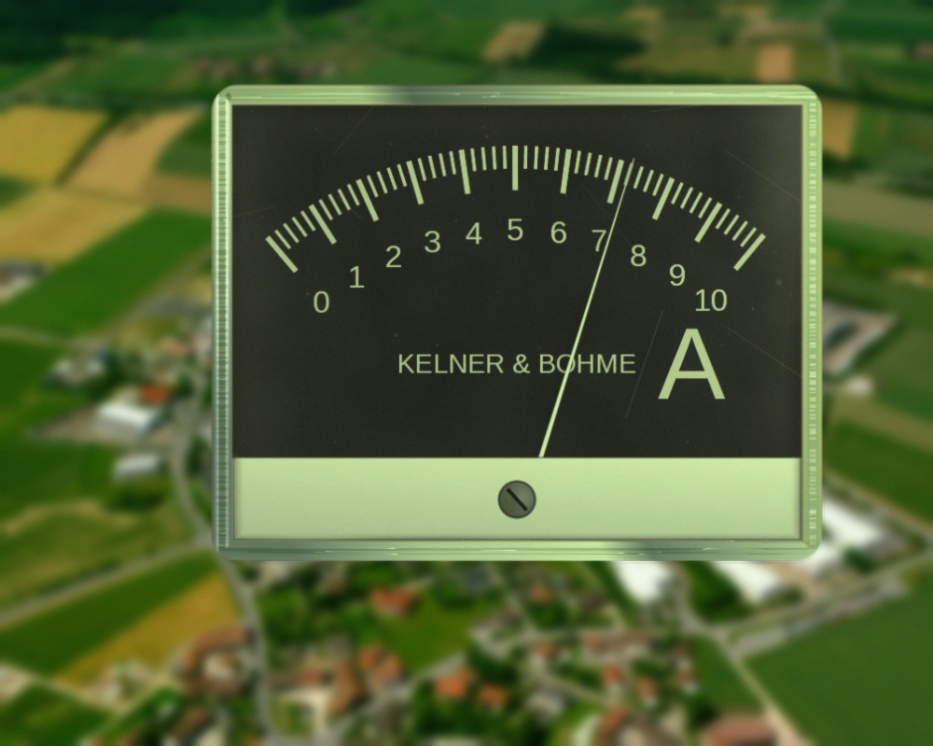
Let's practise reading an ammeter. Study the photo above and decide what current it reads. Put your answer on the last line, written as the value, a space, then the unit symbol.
7.2 A
